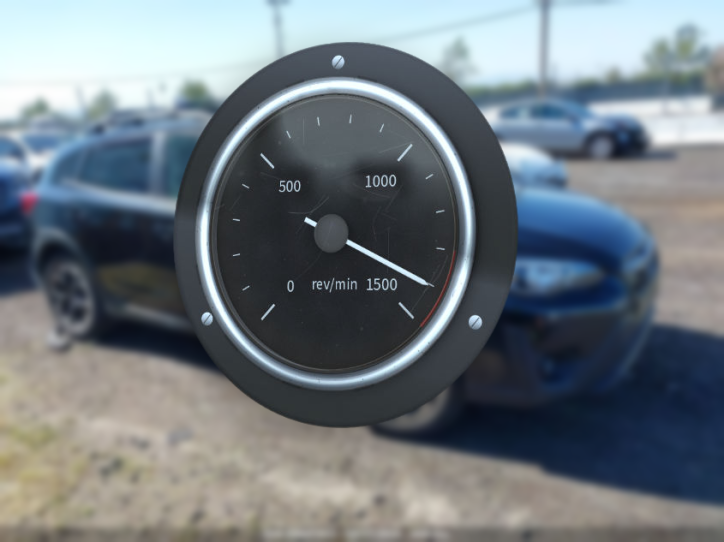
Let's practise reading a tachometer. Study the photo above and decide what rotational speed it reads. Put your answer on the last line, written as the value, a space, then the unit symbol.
1400 rpm
